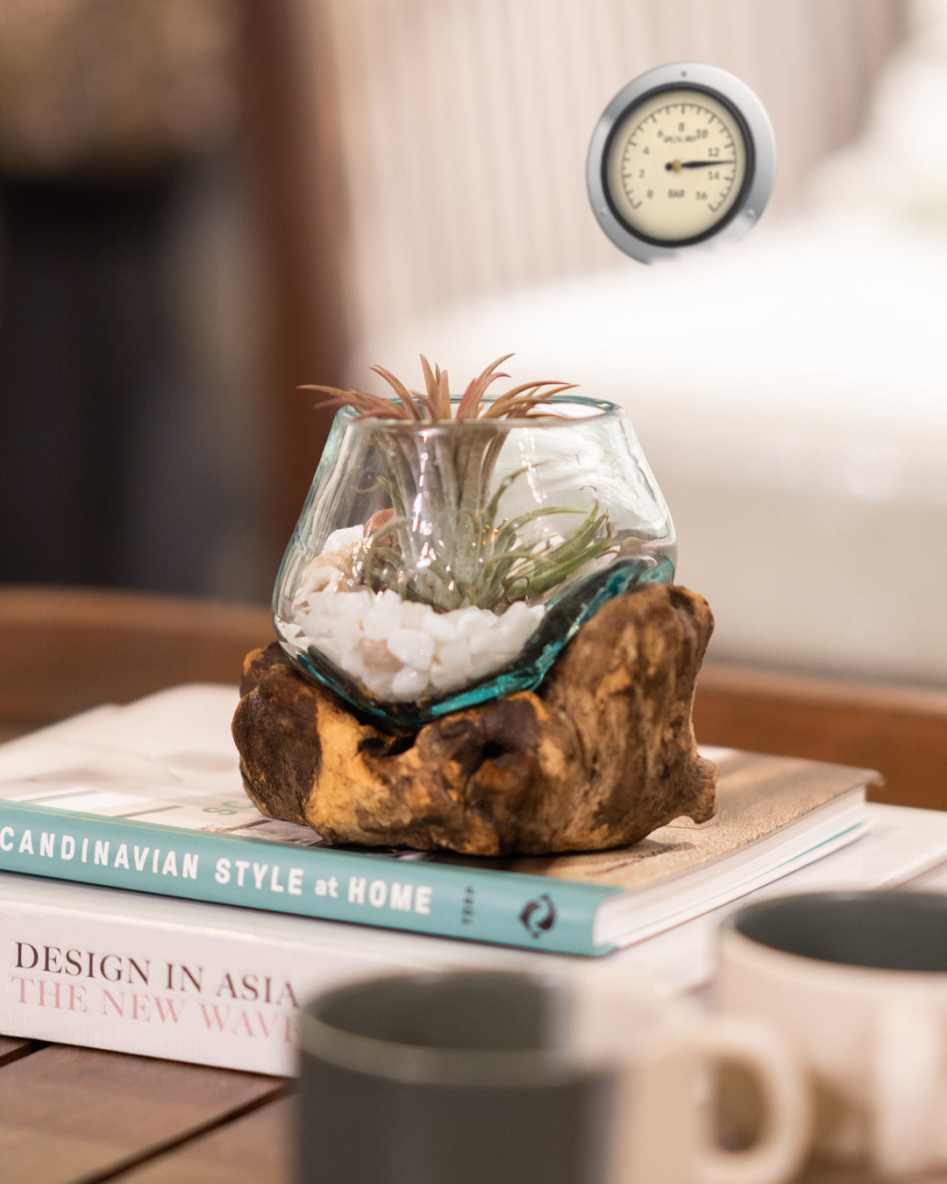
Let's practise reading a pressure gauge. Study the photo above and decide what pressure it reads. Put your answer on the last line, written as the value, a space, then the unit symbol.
13 bar
